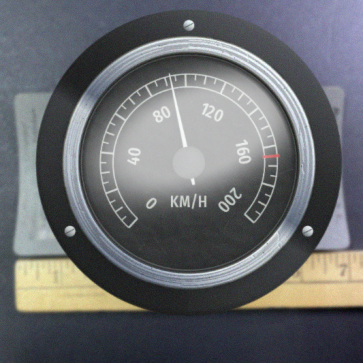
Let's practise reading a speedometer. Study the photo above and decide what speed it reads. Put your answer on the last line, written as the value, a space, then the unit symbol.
92.5 km/h
